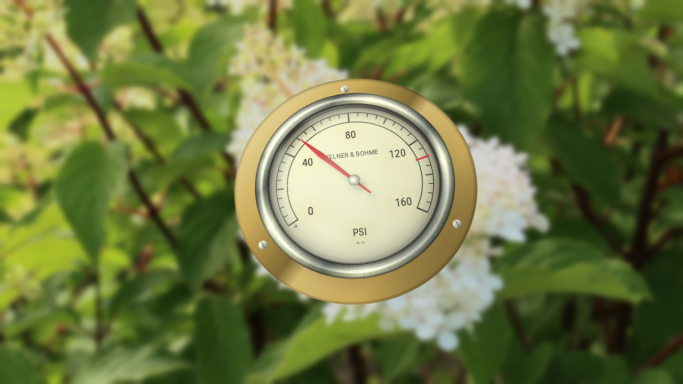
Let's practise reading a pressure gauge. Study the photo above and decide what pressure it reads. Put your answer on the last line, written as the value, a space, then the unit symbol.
50 psi
